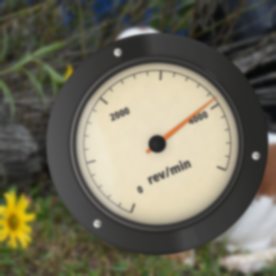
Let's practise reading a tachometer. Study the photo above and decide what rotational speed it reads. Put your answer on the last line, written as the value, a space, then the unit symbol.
3900 rpm
